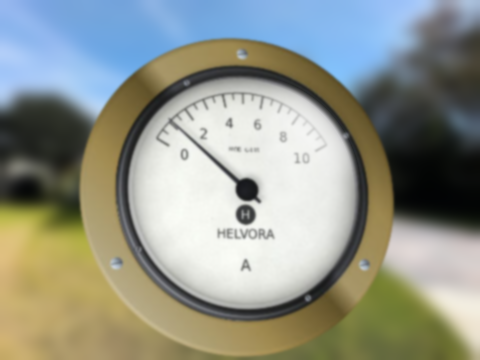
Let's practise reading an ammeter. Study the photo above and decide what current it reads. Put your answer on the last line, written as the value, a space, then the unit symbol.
1 A
